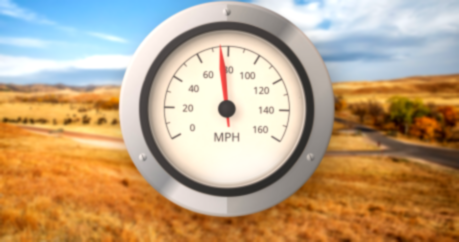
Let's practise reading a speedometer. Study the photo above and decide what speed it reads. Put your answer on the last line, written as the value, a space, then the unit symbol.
75 mph
